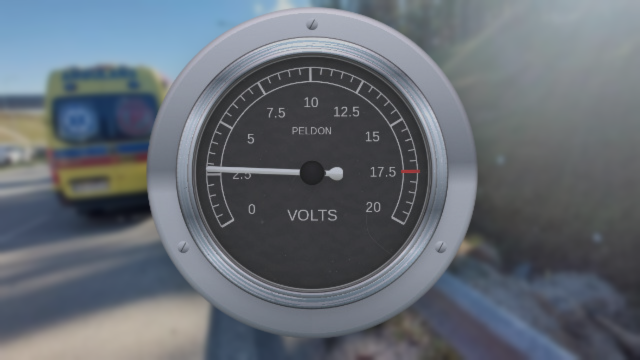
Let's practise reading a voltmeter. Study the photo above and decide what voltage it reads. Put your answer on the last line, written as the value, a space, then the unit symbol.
2.75 V
